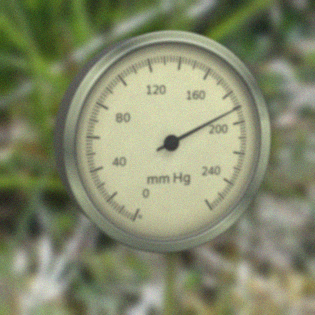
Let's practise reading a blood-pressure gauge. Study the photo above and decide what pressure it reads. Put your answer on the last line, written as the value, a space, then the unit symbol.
190 mmHg
